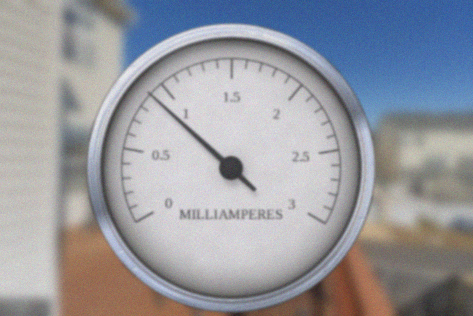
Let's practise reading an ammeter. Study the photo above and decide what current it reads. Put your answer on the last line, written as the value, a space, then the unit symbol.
0.9 mA
